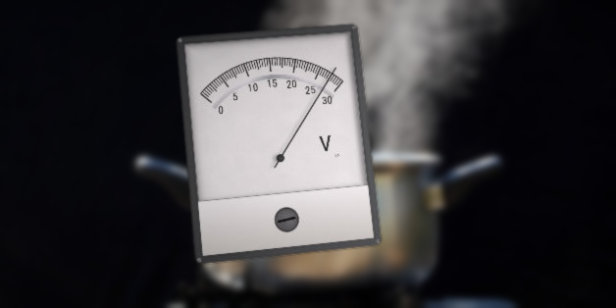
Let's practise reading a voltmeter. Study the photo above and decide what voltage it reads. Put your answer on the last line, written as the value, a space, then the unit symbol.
27.5 V
